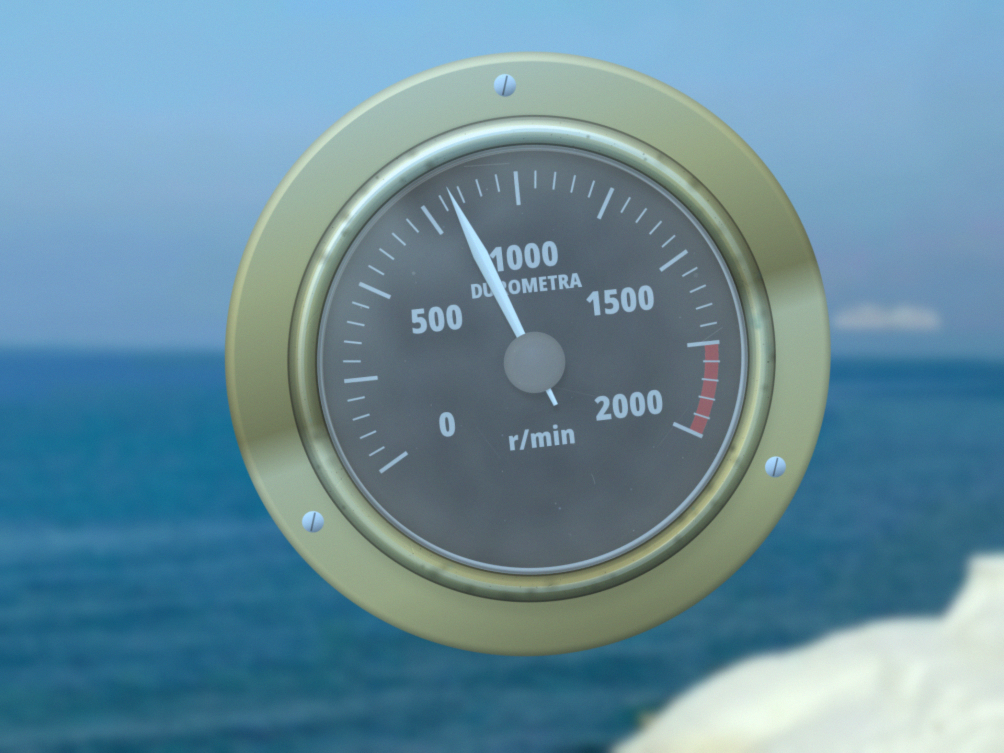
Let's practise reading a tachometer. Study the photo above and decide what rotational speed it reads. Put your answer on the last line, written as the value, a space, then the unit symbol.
825 rpm
